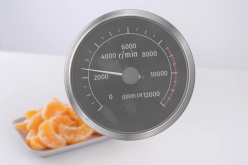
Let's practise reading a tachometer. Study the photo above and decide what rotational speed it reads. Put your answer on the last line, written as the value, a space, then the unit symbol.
2500 rpm
